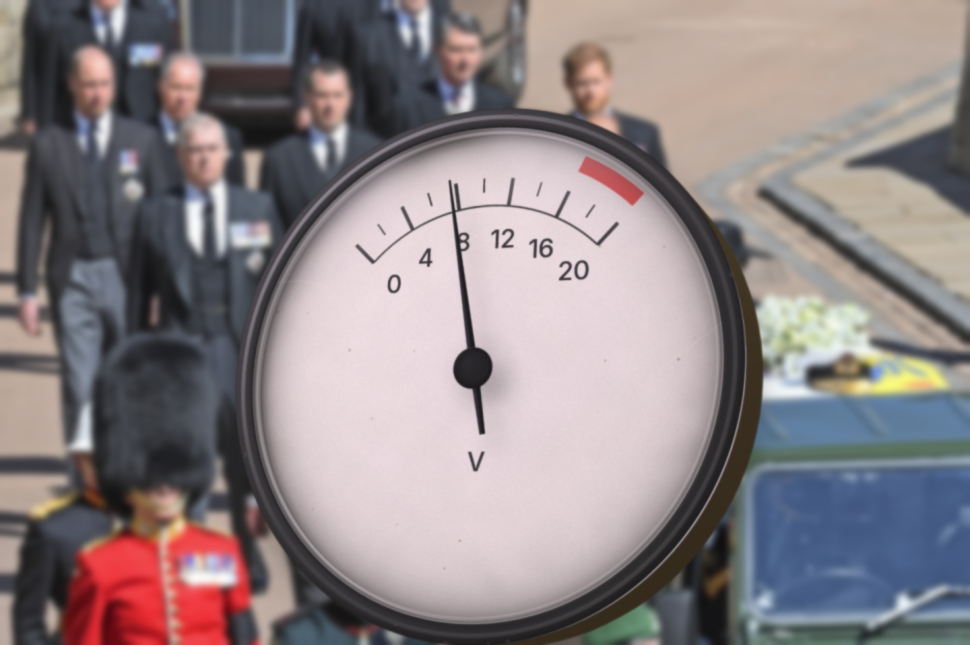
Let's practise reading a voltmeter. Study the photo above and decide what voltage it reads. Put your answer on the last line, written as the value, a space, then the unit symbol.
8 V
